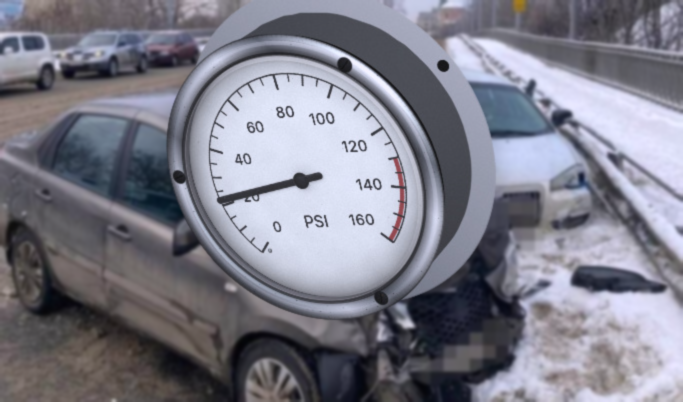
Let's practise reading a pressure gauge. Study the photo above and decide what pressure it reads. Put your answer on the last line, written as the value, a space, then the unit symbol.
22.5 psi
